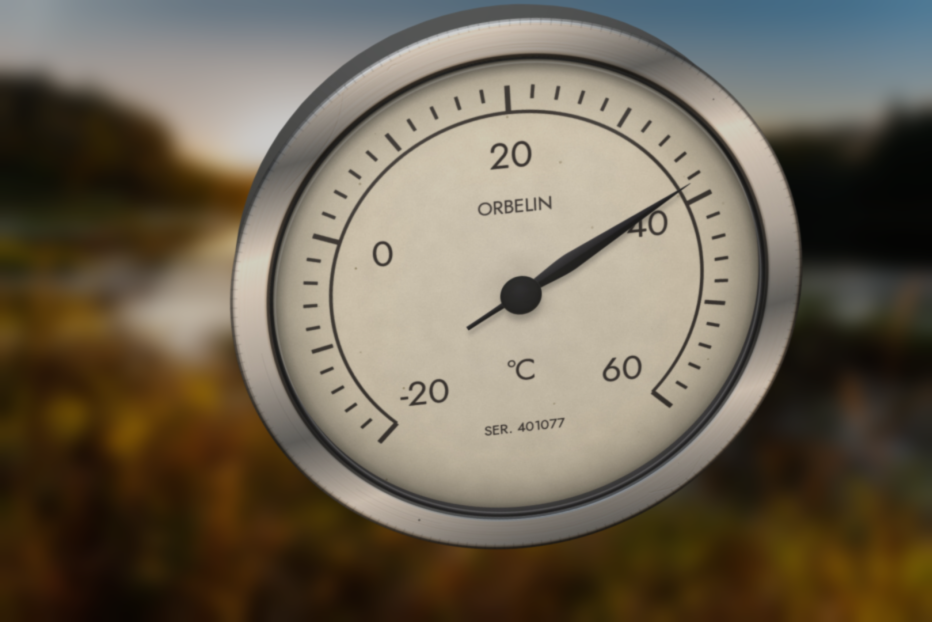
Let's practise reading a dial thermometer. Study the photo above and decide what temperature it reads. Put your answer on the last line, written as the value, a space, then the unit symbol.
38 °C
